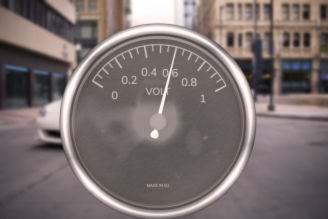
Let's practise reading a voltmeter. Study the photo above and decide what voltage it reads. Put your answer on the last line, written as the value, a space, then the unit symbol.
0.6 V
